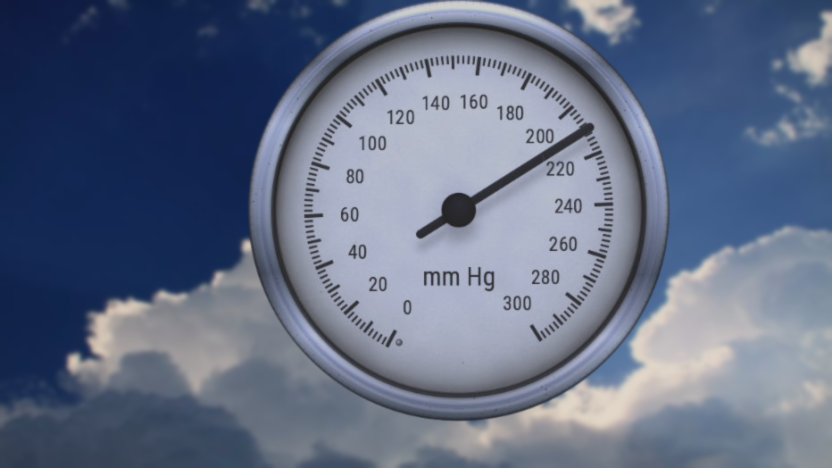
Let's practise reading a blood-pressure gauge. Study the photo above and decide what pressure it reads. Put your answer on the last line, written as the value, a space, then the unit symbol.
210 mmHg
